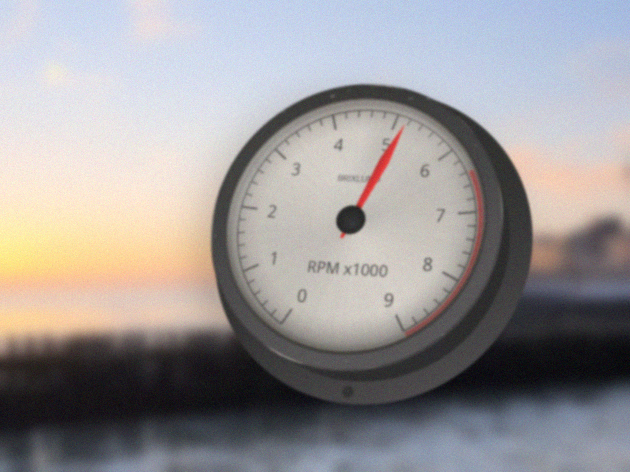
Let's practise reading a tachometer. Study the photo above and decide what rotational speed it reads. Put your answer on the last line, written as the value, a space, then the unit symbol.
5200 rpm
